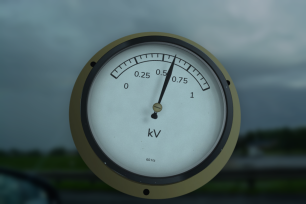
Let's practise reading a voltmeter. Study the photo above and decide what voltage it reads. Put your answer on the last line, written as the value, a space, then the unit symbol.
0.6 kV
